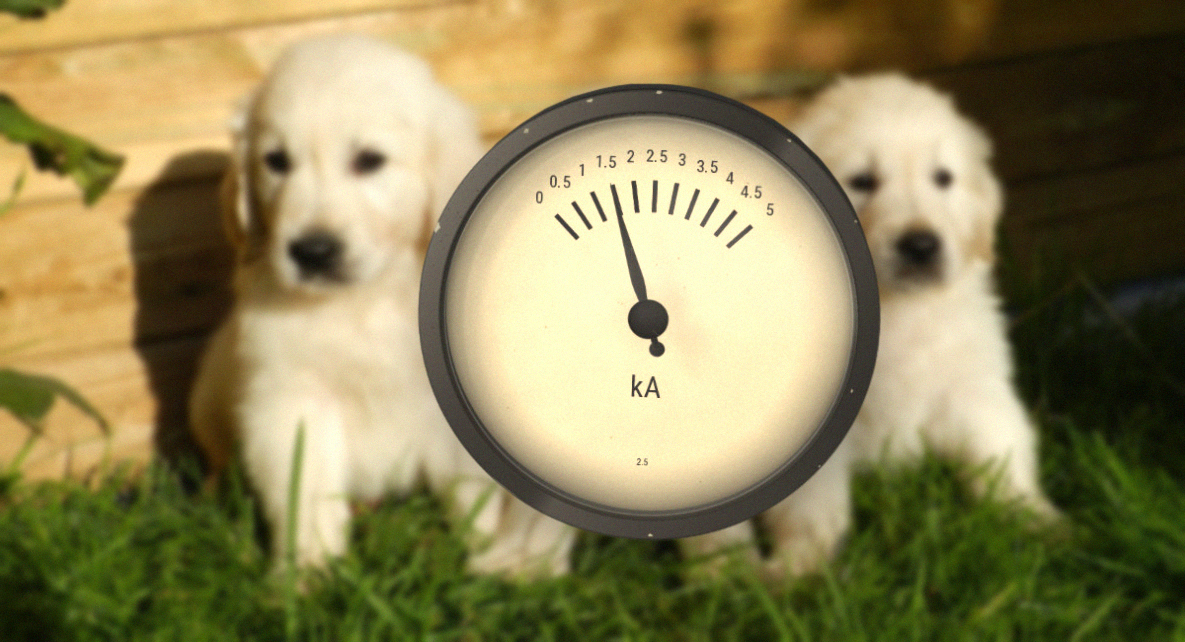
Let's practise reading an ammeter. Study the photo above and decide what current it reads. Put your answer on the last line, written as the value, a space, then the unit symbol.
1.5 kA
